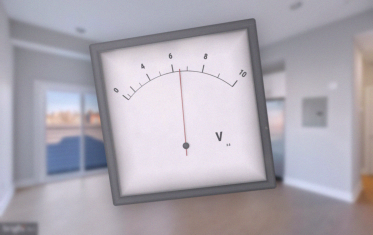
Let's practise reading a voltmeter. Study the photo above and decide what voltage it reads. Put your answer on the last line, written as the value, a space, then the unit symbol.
6.5 V
